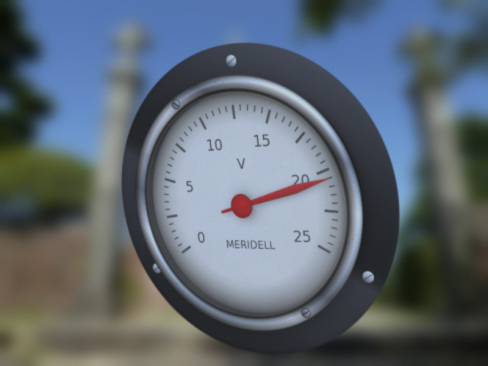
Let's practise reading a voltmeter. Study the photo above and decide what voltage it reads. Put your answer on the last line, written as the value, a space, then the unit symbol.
20.5 V
